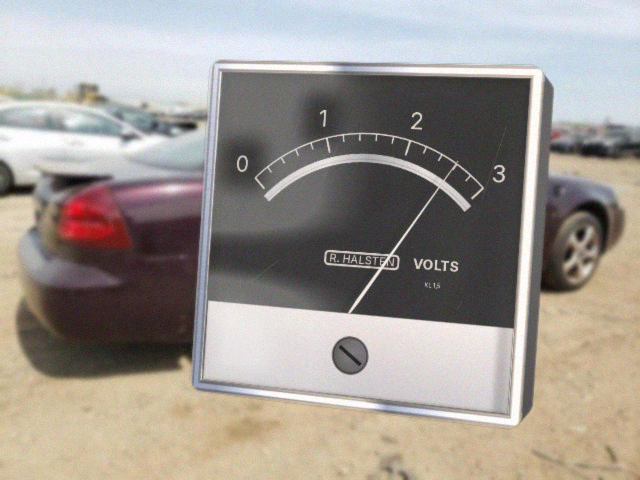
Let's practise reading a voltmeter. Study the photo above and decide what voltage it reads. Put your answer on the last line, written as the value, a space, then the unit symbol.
2.6 V
